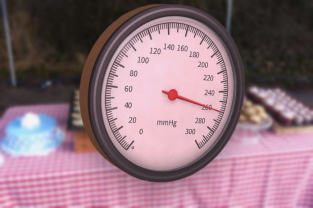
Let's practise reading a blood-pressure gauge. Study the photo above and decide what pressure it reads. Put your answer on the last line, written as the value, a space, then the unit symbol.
260 mmHg
